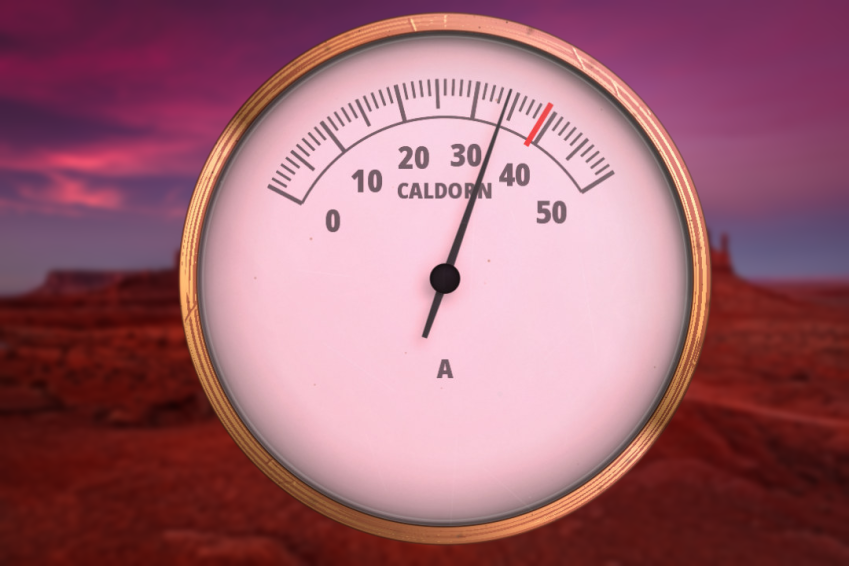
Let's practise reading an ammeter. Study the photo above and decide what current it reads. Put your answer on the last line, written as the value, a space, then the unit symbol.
34 A
